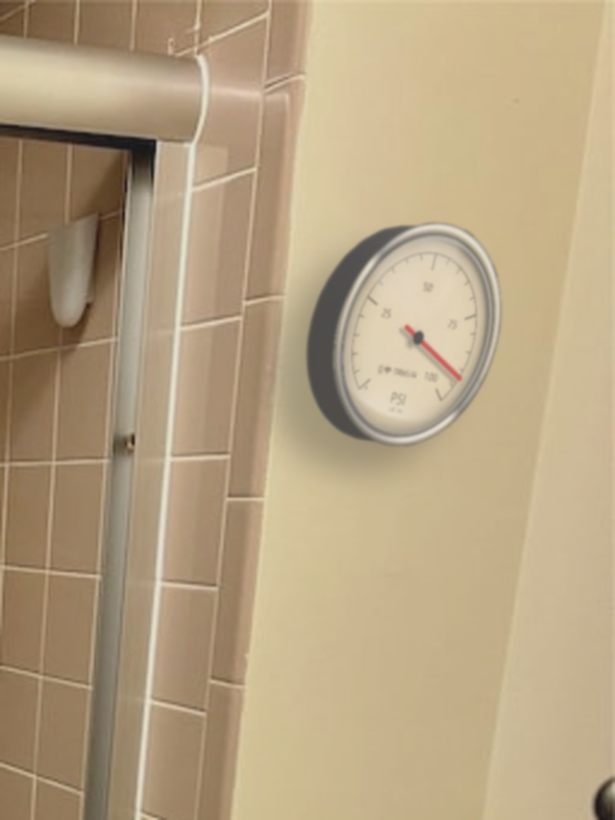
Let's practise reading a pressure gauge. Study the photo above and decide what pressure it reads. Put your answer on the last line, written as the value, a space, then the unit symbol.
92.5 psi
